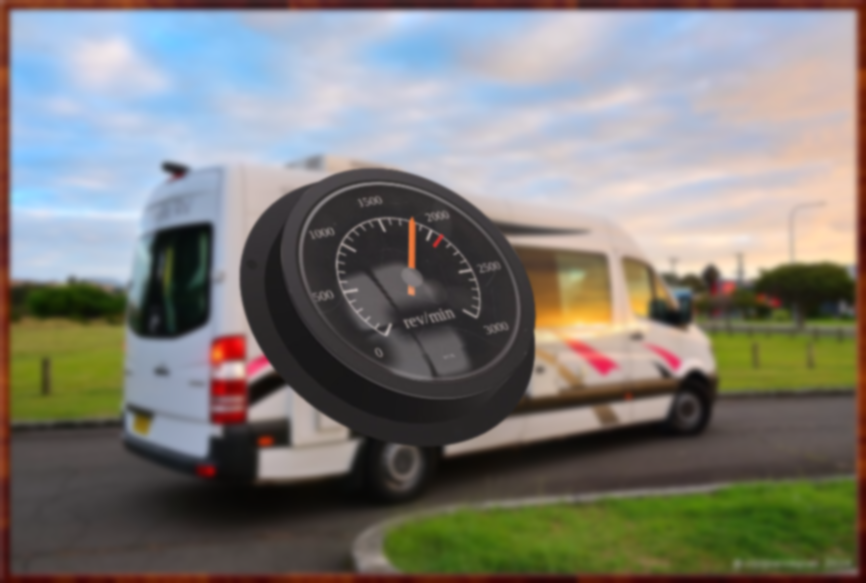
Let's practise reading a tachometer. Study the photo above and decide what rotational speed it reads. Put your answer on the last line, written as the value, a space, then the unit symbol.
1800 rpm
